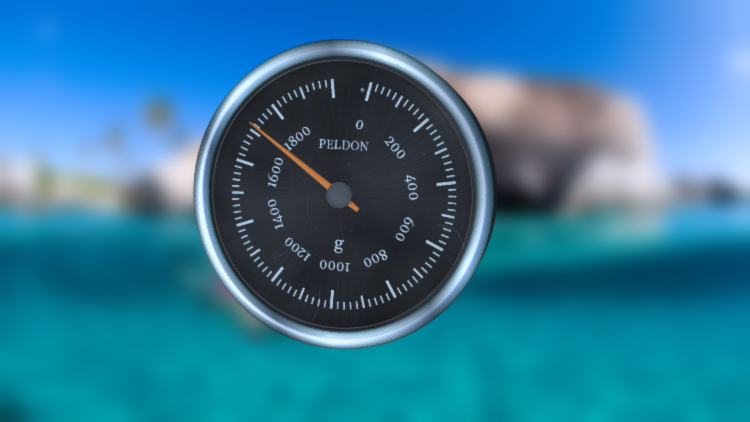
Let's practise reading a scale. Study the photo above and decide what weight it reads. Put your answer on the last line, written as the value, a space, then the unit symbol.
1720 g
